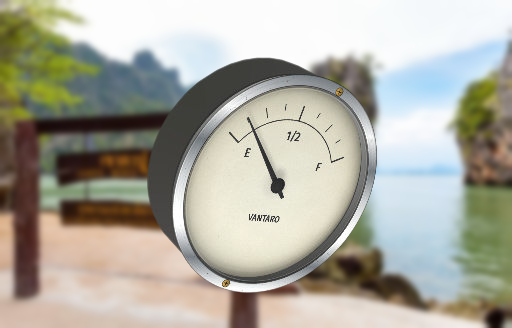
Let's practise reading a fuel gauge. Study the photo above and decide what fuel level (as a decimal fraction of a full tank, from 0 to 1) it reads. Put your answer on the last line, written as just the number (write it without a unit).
0.125
